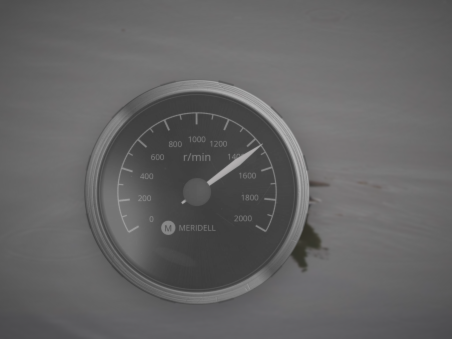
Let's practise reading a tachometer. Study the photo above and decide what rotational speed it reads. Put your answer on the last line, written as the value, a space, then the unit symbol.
1450 rpm
